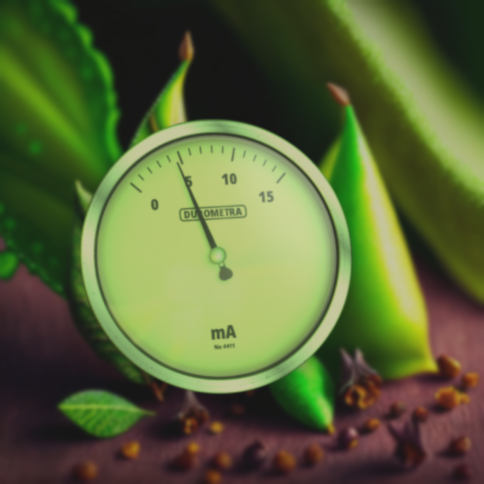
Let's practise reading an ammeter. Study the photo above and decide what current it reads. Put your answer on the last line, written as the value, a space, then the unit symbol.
4.5 mA
